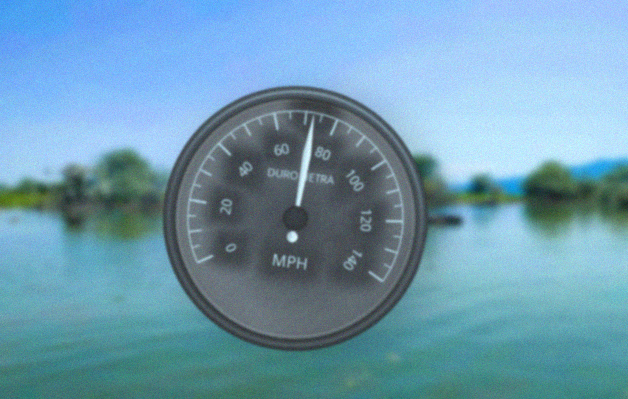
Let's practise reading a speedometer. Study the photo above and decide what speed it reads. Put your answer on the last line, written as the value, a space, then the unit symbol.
72.5 mph
